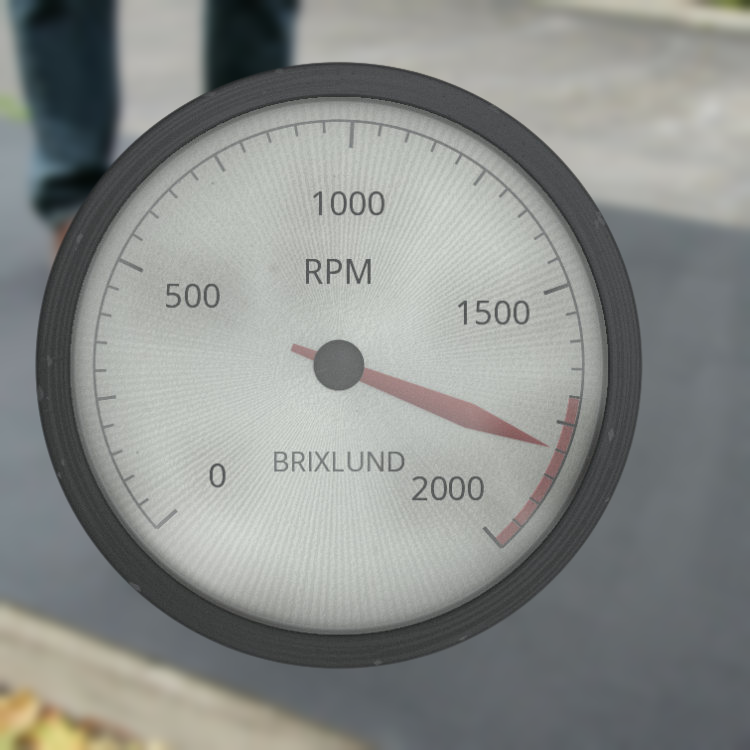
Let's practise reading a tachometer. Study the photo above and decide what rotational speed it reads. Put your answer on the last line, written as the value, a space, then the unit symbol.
1800 rpm
